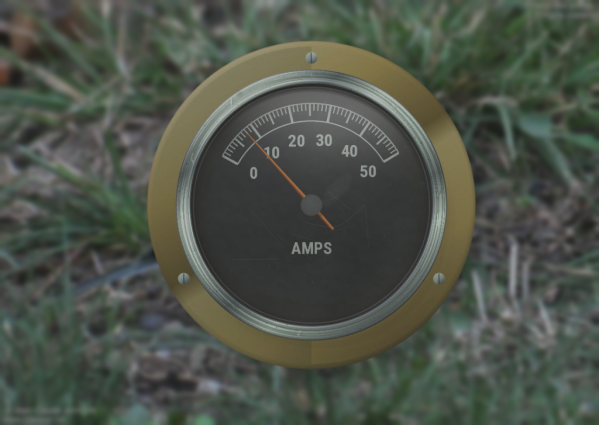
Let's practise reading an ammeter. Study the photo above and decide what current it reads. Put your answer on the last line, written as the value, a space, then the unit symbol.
8 A
